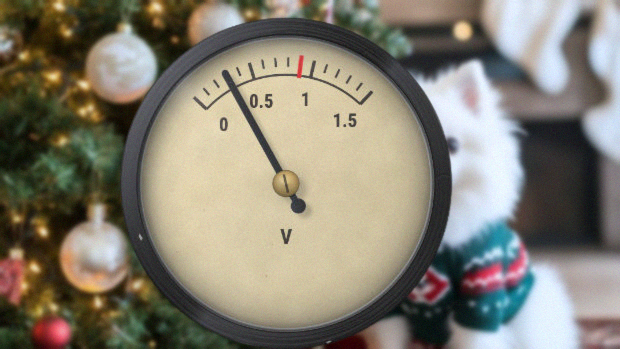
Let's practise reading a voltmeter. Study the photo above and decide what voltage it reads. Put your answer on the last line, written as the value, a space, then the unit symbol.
0.3 V
